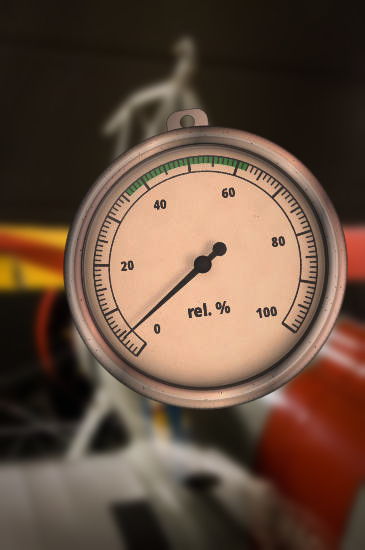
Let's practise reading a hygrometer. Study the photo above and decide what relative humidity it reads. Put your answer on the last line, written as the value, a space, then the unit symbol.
4 %
